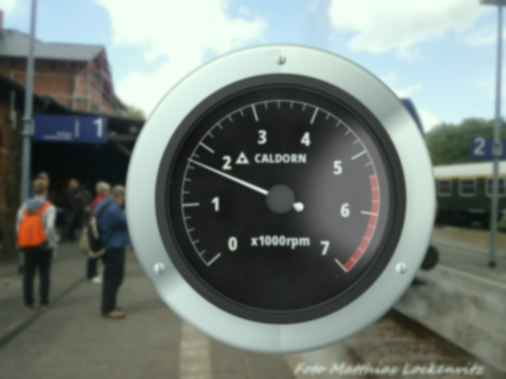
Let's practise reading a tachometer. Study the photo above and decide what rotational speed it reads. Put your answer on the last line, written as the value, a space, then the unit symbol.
1700 rpm
